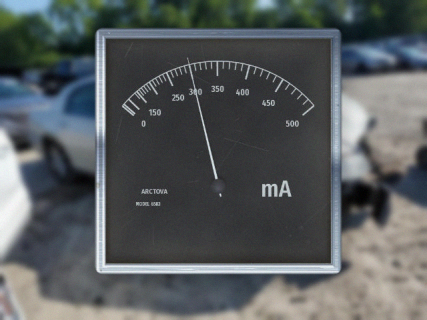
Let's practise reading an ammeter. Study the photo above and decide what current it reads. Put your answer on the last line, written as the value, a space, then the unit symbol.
300 mA
